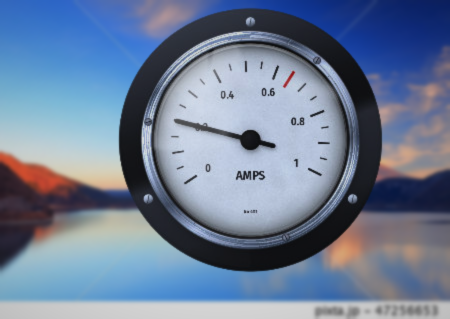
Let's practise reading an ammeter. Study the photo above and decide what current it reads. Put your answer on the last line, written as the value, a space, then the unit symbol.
0.2 A
